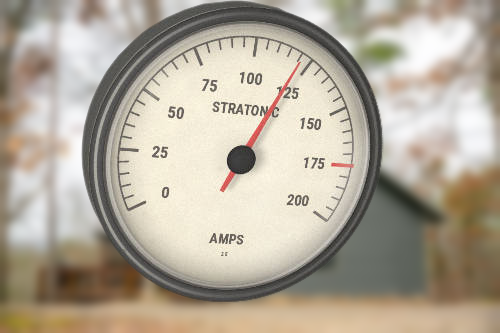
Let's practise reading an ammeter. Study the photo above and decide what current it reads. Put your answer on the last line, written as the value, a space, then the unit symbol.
120 A
